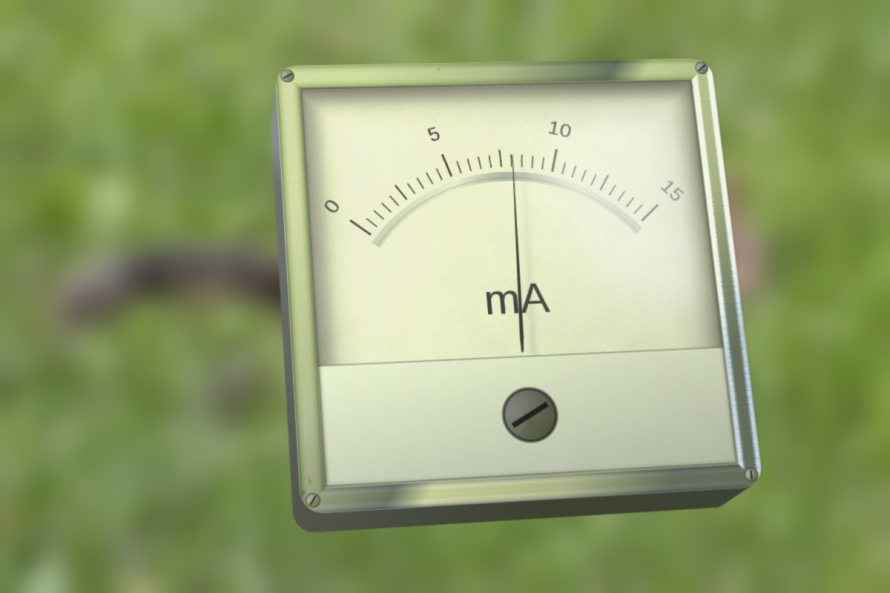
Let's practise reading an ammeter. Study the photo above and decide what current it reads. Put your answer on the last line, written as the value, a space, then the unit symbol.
8 mA
